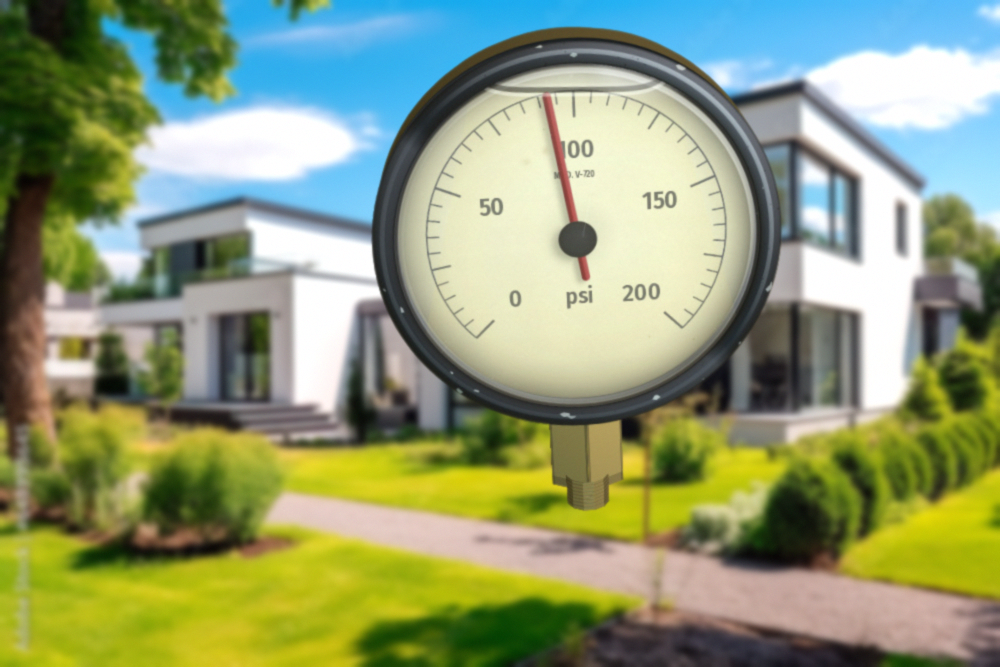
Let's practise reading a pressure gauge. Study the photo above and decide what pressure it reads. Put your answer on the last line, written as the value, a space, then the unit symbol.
92.5 psi
